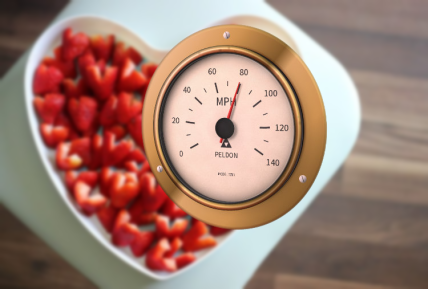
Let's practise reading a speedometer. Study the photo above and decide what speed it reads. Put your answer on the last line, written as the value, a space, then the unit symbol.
80 mph
